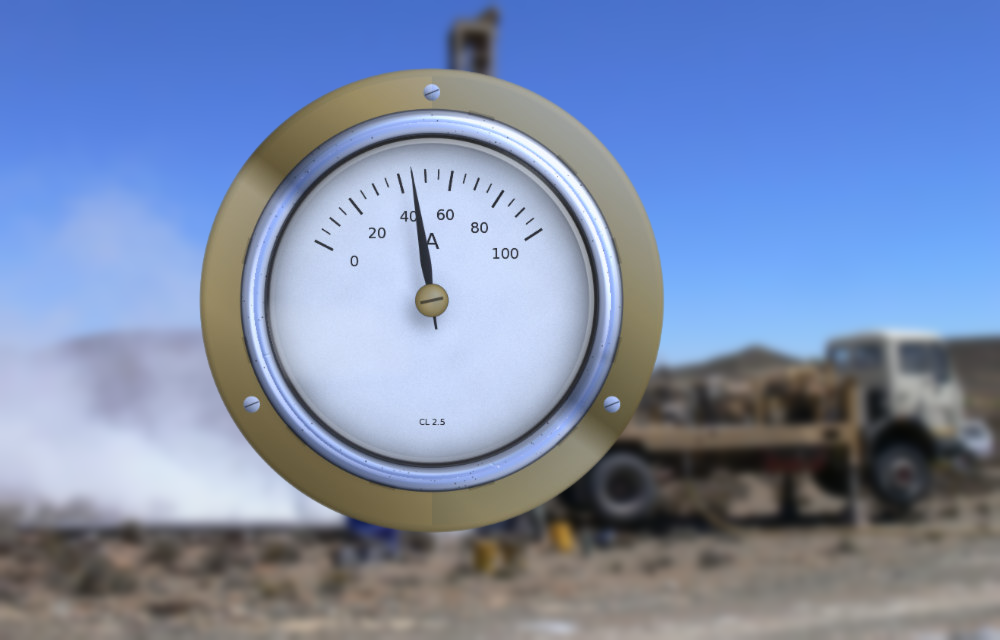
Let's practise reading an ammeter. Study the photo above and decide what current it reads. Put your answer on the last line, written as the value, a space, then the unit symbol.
45 A
